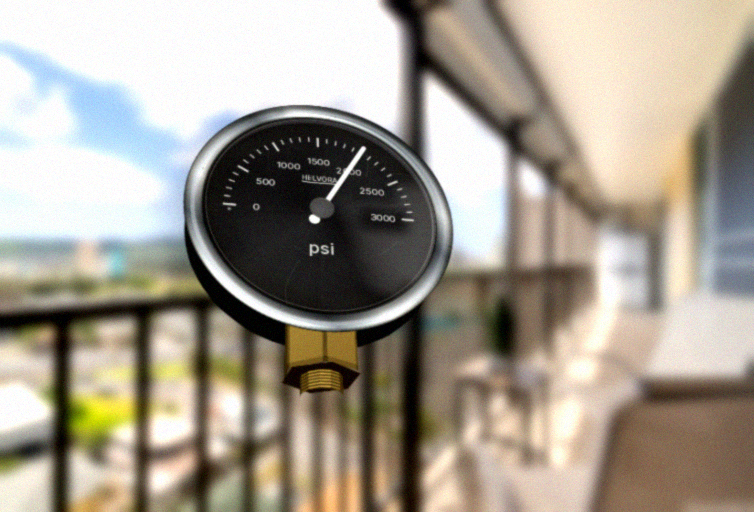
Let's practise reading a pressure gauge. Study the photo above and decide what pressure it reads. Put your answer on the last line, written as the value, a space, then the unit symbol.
2000 psi
